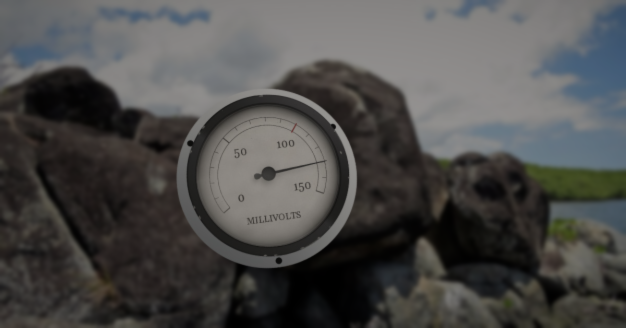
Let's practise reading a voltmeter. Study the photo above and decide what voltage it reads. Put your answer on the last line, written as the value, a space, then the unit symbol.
130 mV
